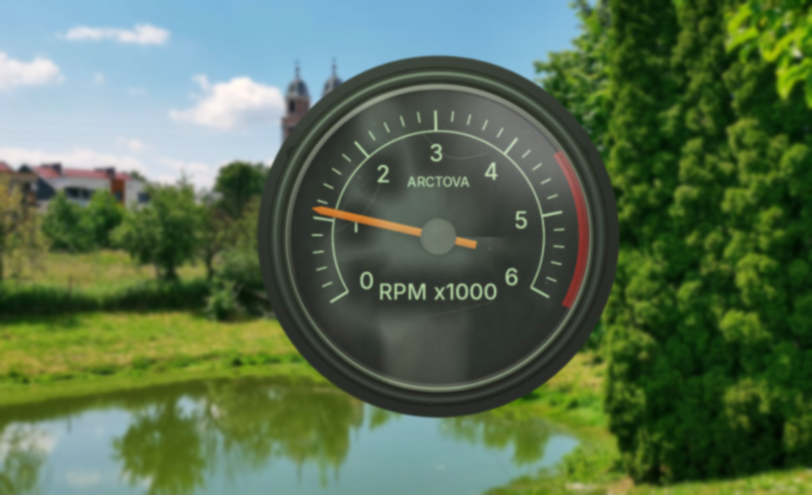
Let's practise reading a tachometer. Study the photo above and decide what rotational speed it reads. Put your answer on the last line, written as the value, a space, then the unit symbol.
1100 rpm
